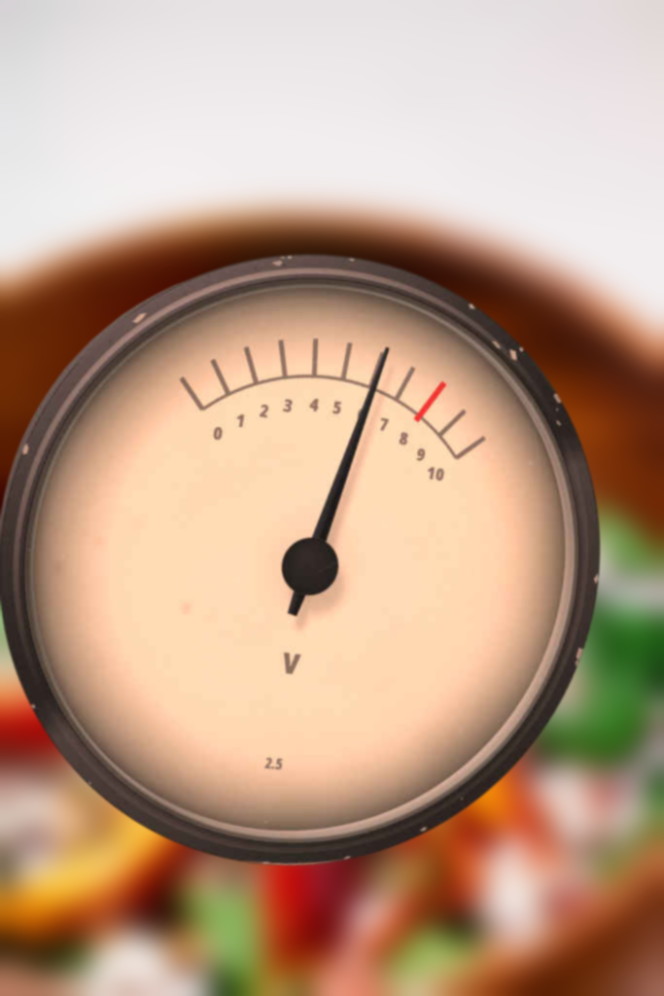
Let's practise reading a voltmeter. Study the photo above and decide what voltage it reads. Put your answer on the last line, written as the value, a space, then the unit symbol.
6 V
